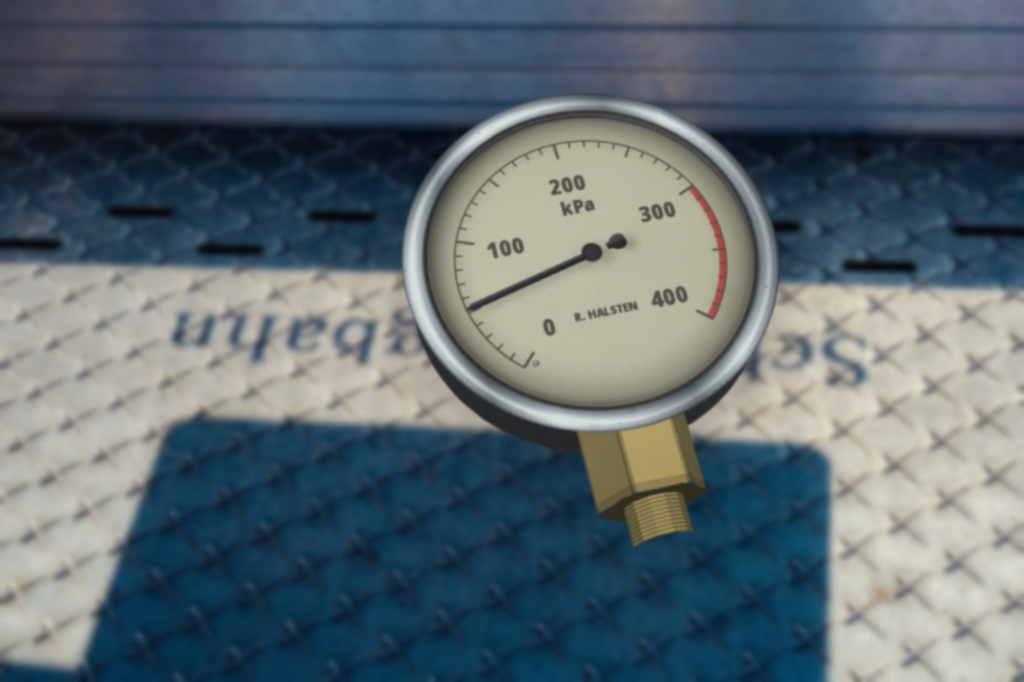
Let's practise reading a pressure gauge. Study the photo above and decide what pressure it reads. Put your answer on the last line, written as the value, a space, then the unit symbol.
50 kPa
